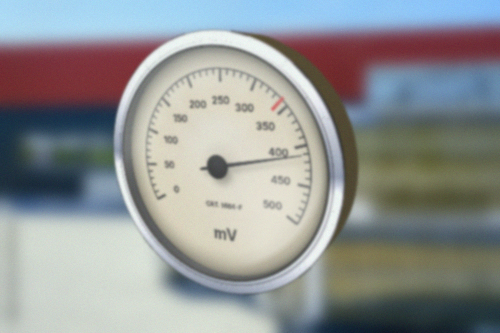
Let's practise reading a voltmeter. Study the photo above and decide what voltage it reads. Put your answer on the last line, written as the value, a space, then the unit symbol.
410 mV
